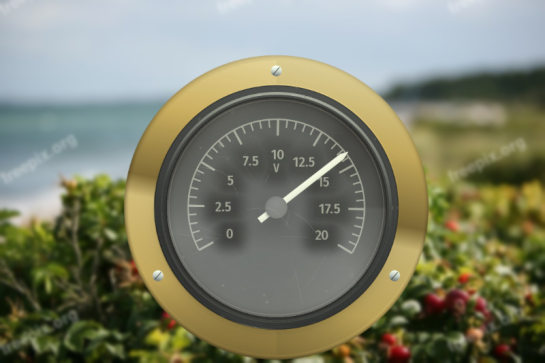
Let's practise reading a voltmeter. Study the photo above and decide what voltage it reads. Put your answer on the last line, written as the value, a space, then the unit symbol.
14.25 V
